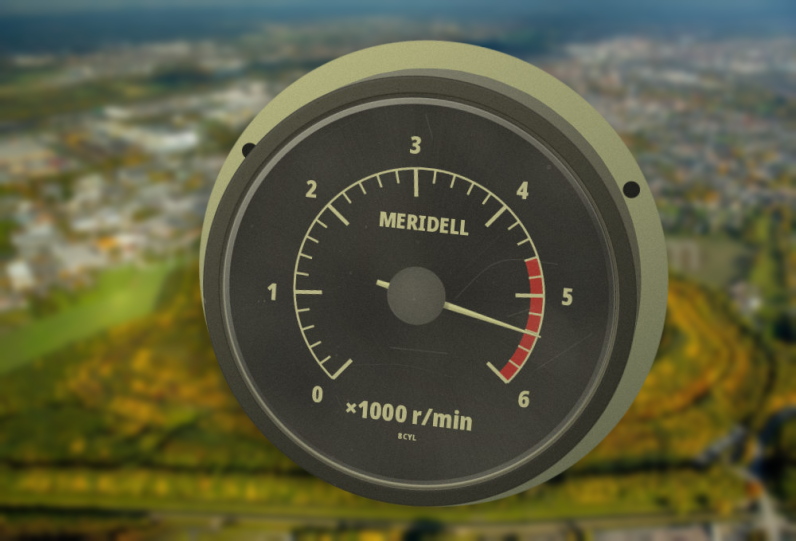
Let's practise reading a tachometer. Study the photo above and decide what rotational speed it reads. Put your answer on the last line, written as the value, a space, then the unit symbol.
5400 rpm
